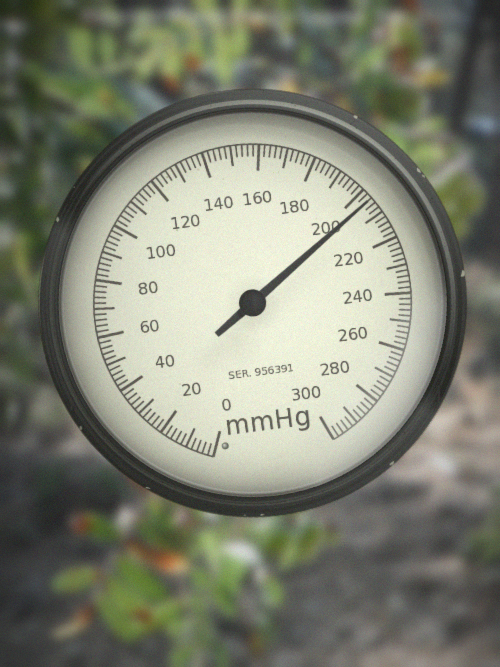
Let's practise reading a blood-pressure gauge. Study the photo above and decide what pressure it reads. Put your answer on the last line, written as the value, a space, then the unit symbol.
204 mmHg
